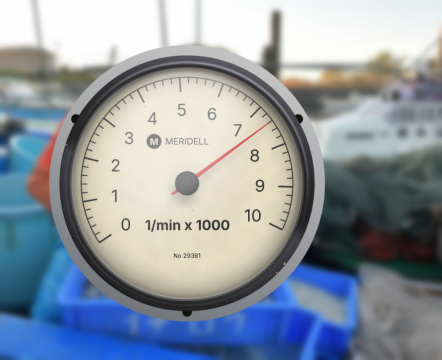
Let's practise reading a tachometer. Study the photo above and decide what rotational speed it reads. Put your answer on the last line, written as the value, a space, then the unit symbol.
7400 rpm
